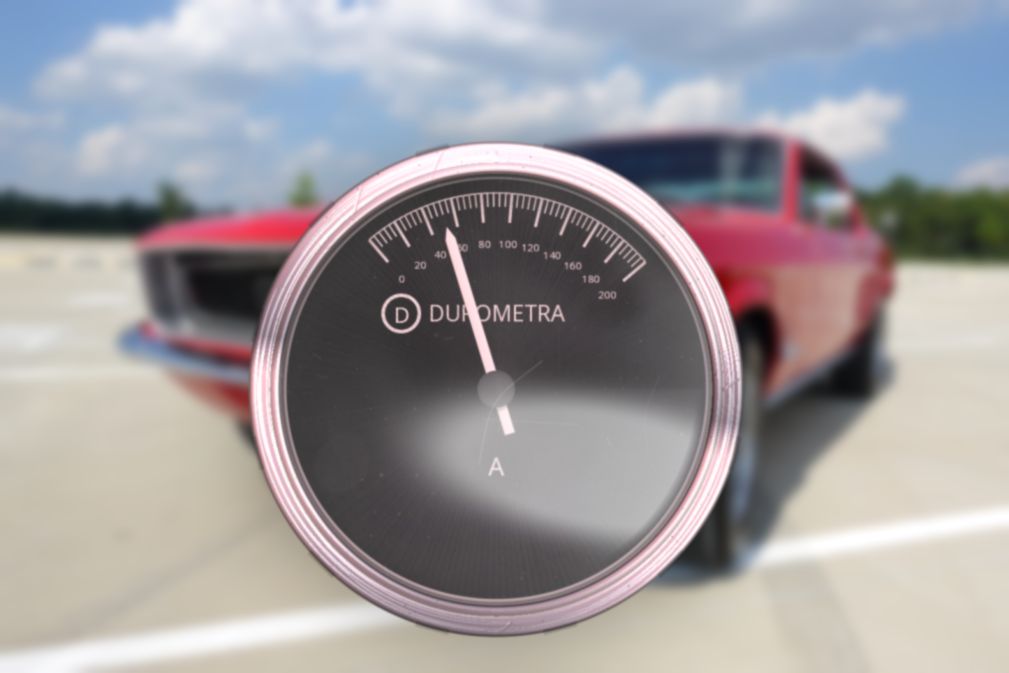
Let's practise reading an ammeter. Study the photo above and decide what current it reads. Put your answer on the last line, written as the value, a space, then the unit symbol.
52 A
